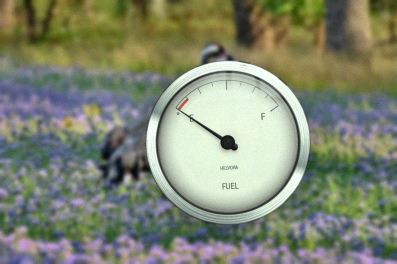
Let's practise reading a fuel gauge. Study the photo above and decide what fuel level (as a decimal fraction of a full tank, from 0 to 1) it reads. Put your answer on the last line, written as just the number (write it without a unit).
0
